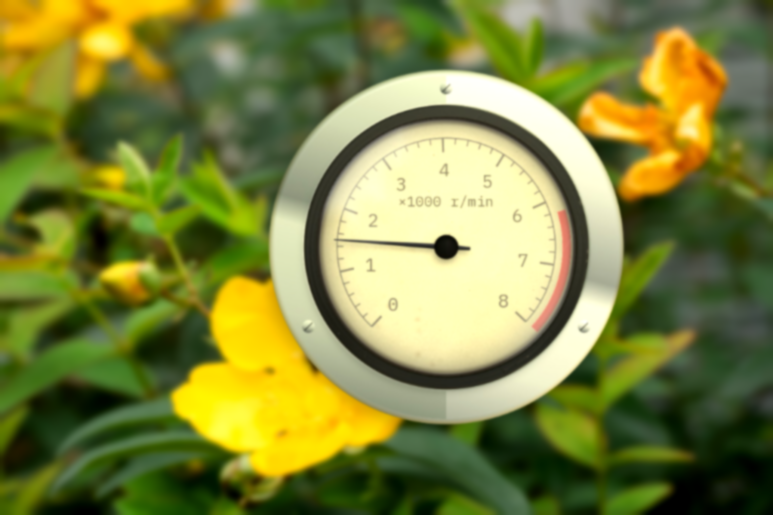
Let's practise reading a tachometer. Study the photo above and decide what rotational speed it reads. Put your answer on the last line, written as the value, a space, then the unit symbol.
1500 rpm
